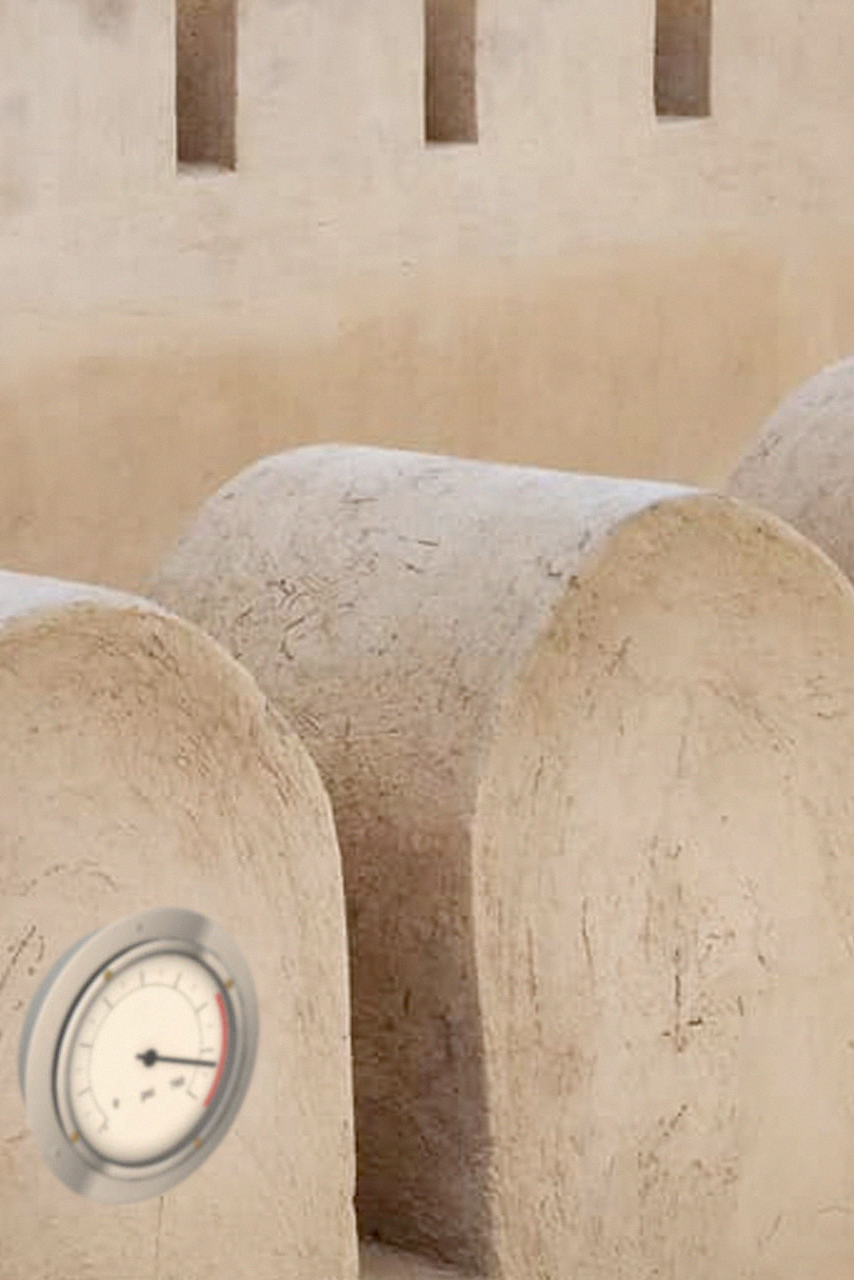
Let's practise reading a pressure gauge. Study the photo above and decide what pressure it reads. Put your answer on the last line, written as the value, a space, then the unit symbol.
145 psi
